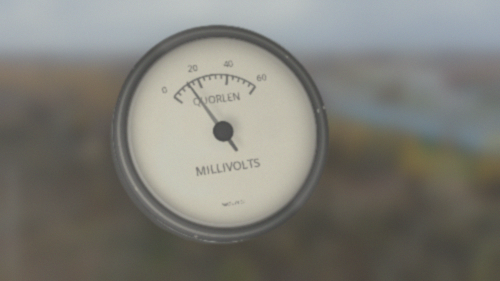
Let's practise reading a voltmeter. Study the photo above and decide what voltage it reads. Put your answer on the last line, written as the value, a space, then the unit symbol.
12 mV
